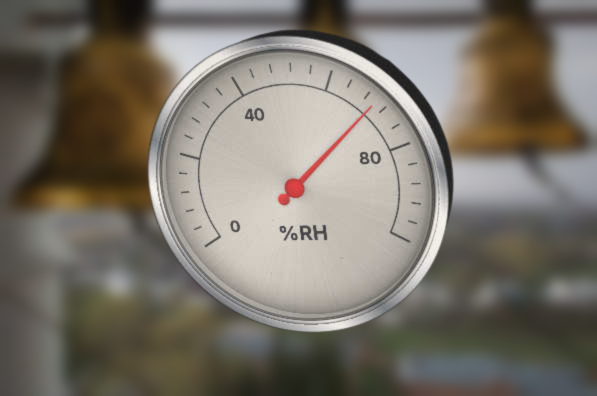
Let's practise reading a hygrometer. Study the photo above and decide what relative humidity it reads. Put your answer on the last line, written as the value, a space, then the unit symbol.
70 %
